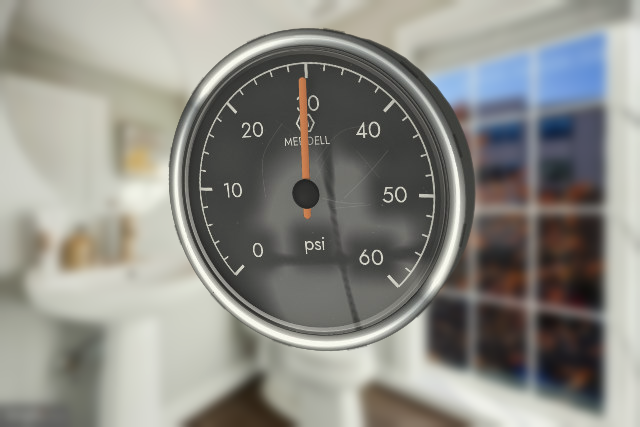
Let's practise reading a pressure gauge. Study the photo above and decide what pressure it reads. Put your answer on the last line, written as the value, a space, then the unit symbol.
30 psi
